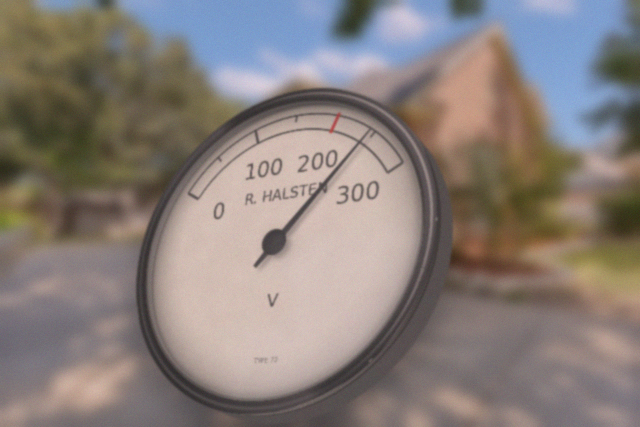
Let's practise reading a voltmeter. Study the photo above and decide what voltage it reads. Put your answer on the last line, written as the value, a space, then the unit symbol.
250 V
